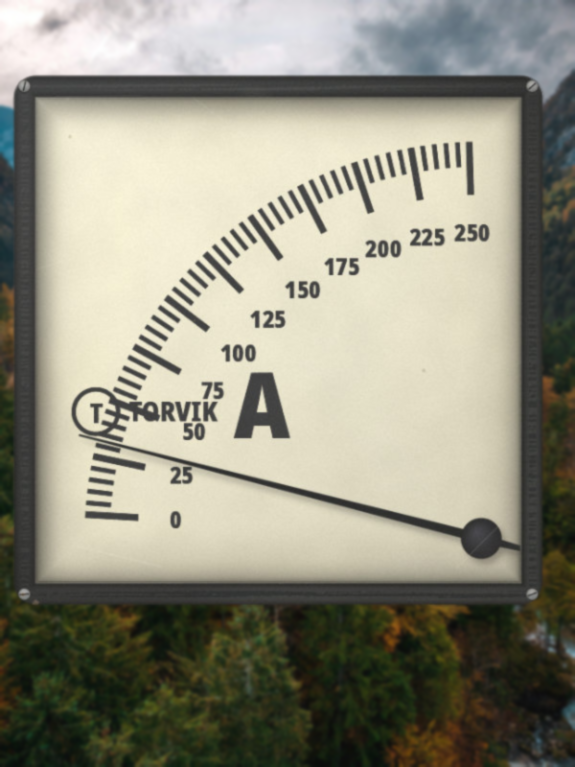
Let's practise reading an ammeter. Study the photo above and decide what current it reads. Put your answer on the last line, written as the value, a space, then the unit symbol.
32.5 A
